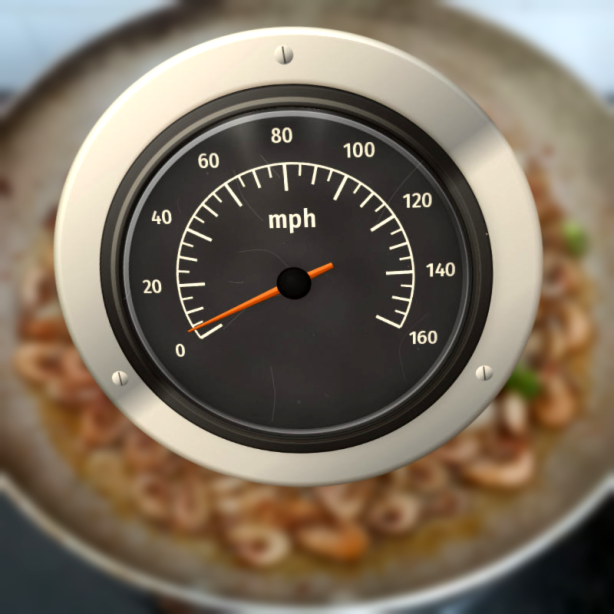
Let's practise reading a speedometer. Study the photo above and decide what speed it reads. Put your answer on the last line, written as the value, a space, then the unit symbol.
5 mph
